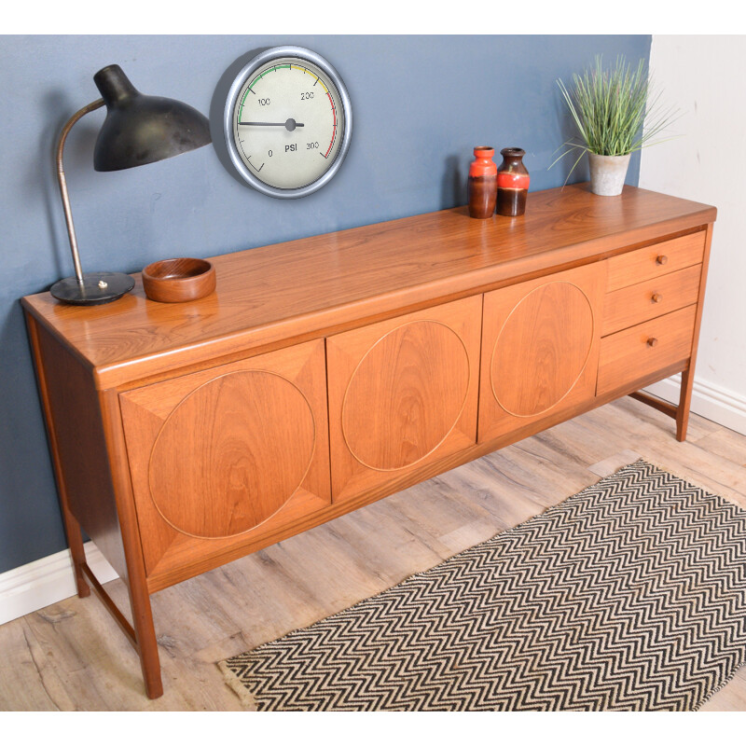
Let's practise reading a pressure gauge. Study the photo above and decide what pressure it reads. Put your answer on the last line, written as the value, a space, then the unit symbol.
60 psi
